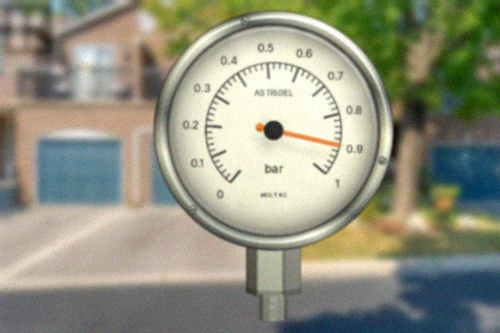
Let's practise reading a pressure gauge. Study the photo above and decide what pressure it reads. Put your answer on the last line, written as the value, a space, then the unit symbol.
0.9 bar
